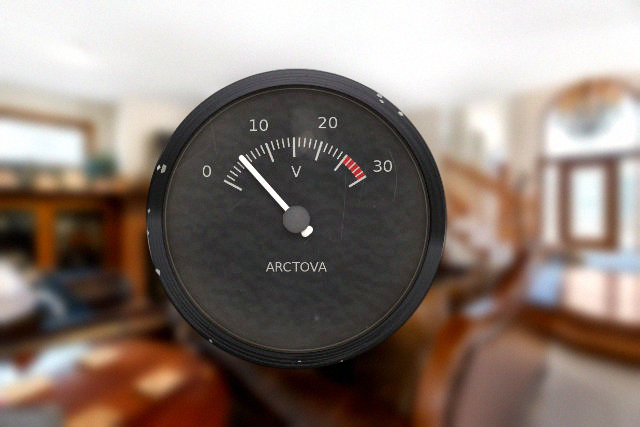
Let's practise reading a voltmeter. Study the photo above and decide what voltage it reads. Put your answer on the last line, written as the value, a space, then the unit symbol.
5 V
